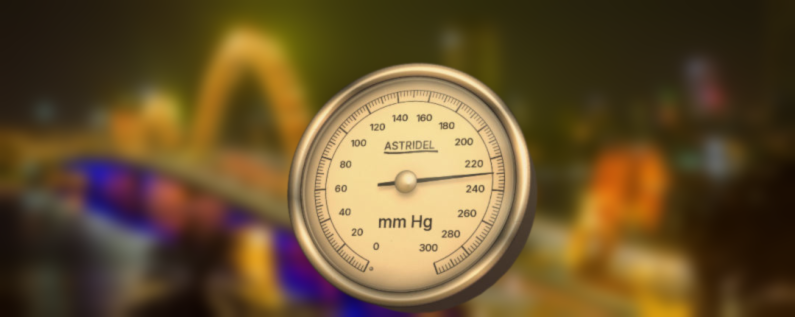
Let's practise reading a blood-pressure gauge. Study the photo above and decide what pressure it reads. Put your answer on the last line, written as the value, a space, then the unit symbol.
230 mmHg
